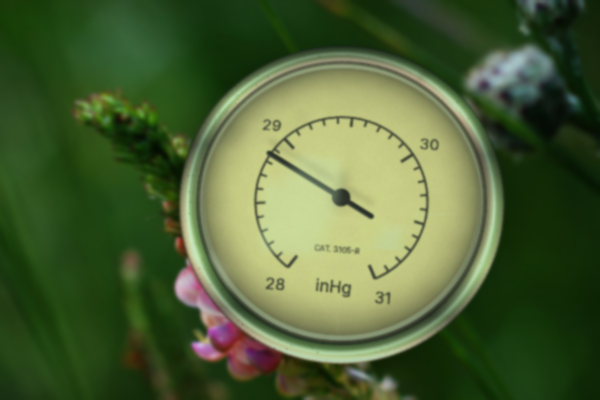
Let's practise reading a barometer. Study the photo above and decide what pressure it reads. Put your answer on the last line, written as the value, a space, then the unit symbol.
28.85 inHg
